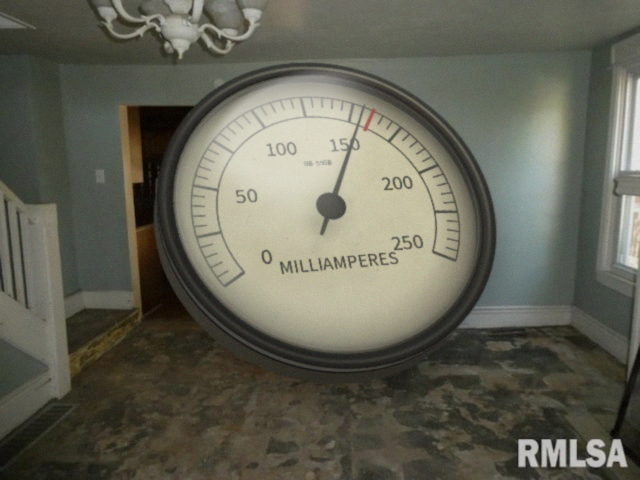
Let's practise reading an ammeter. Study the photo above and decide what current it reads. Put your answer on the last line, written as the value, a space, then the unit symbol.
155 mA
